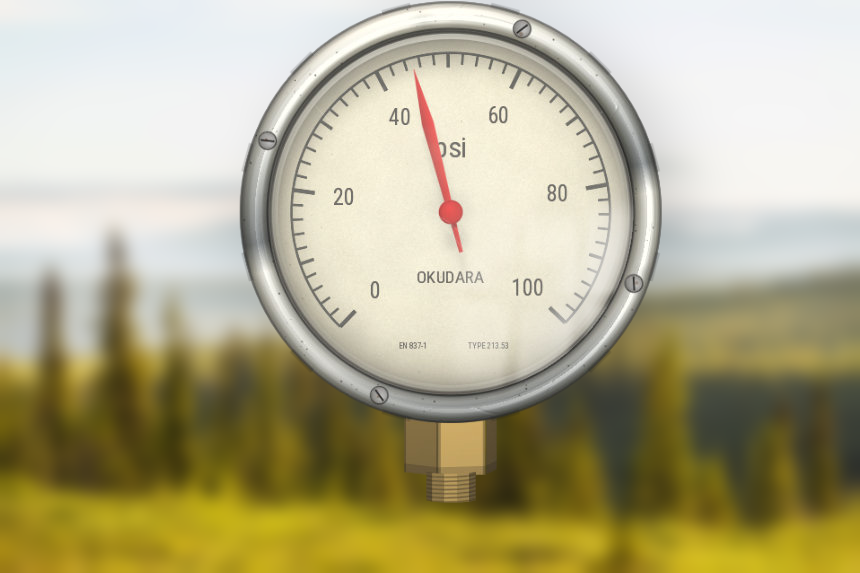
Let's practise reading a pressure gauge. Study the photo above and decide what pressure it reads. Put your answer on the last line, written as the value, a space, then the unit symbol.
45 psi
